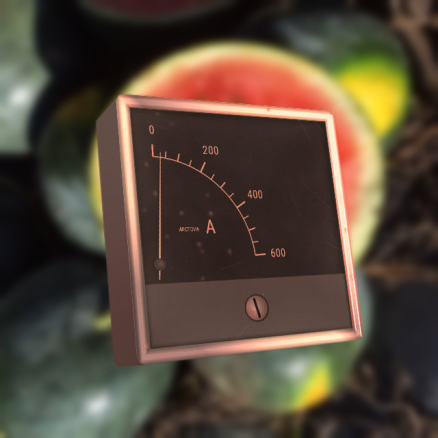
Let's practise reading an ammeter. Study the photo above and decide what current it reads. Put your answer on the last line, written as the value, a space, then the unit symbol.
25 A
